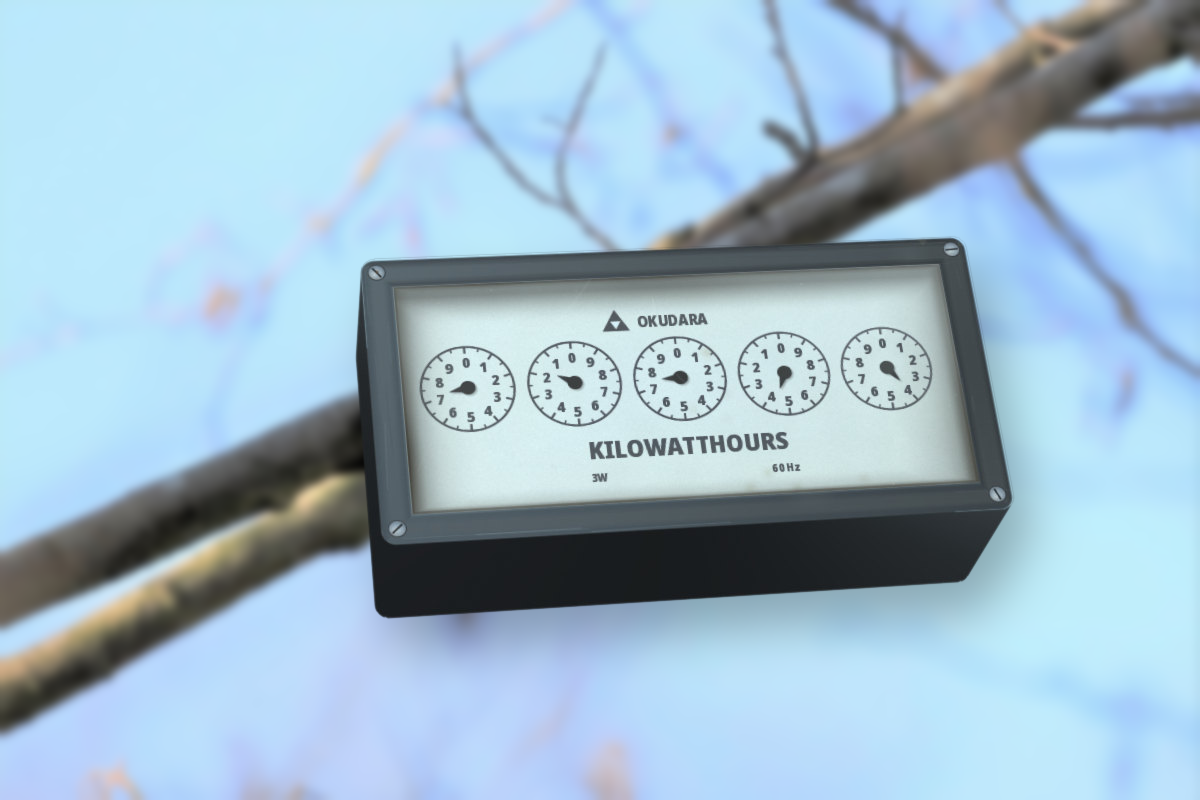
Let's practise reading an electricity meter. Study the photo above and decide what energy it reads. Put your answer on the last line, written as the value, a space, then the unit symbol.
71744 kWh
